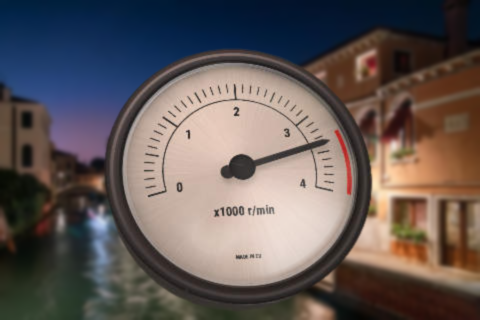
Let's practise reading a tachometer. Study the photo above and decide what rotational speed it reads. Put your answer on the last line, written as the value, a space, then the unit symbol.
3400 rpm
